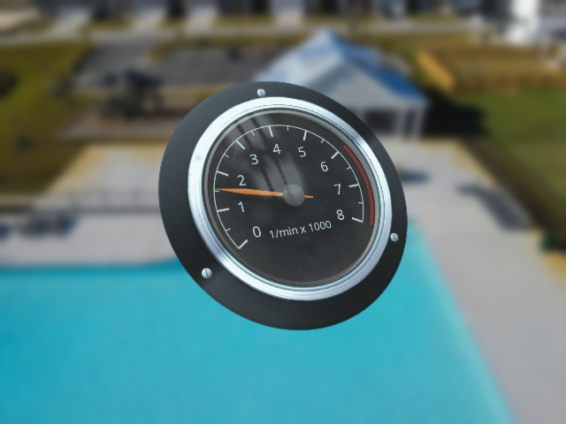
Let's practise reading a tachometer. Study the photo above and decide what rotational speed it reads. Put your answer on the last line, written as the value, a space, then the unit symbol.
1500 rpm
